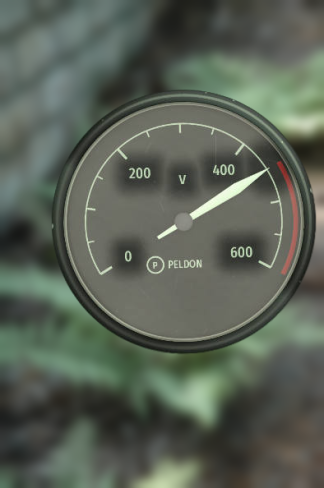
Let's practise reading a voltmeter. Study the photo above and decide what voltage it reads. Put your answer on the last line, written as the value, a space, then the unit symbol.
450 V
